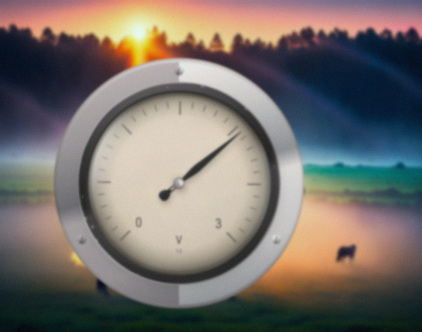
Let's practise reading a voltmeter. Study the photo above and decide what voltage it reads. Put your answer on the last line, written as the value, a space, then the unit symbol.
2.05 V
